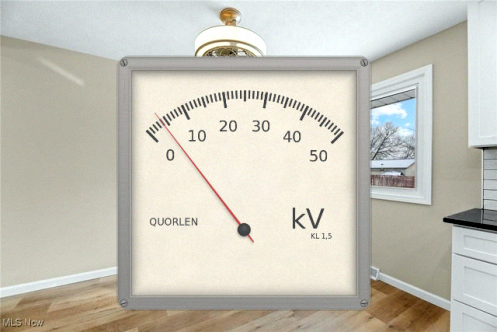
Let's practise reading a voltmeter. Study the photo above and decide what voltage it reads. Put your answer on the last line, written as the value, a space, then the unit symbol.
4 kV
